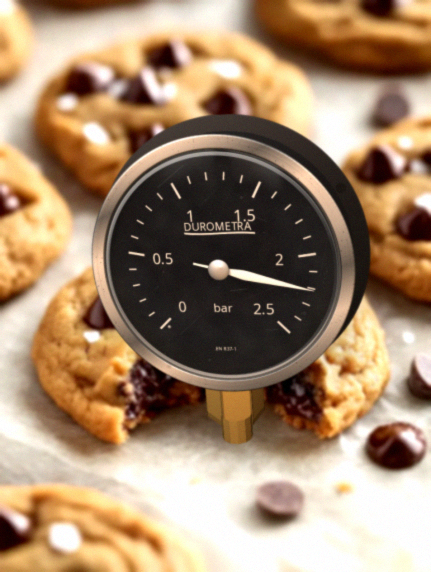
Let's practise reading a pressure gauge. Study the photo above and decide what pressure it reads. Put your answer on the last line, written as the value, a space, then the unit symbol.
2.2 bar
